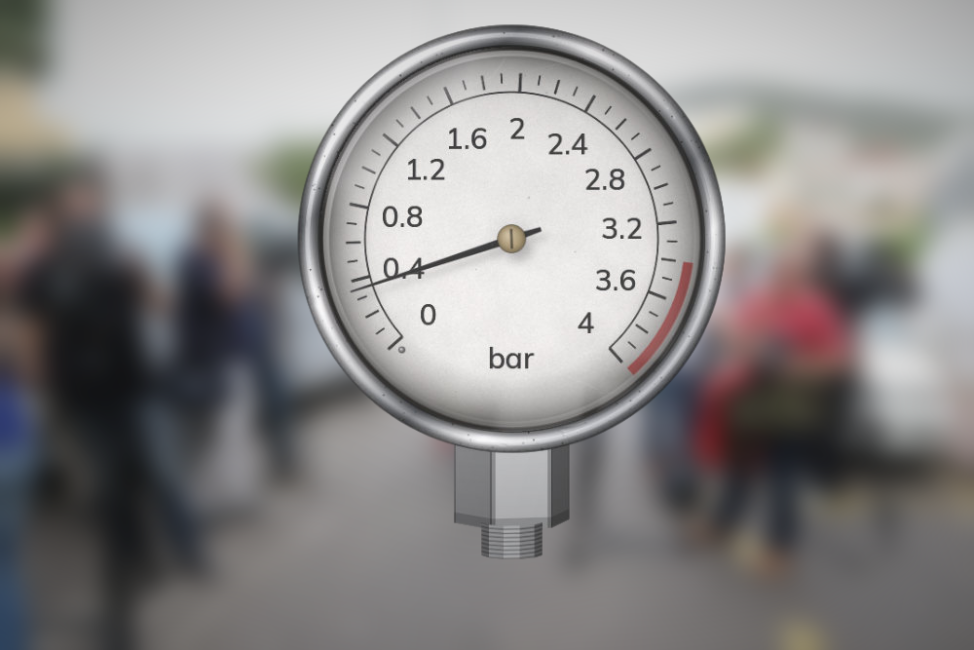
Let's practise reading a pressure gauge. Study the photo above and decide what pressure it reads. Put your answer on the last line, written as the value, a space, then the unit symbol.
0.35 bar
